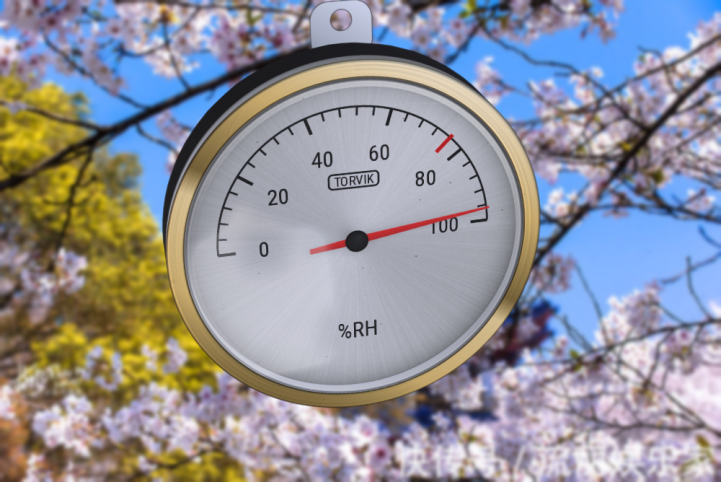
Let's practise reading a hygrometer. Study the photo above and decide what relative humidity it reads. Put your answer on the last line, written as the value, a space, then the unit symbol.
96 %
